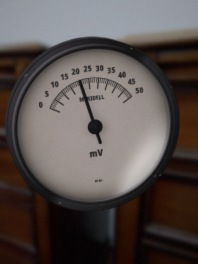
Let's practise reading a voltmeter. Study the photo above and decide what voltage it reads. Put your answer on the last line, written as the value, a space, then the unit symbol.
20 mV
